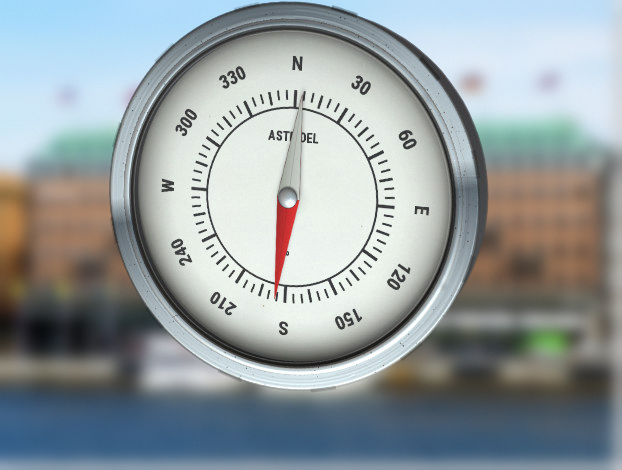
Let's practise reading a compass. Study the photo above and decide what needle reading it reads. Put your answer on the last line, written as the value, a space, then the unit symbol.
185 °
